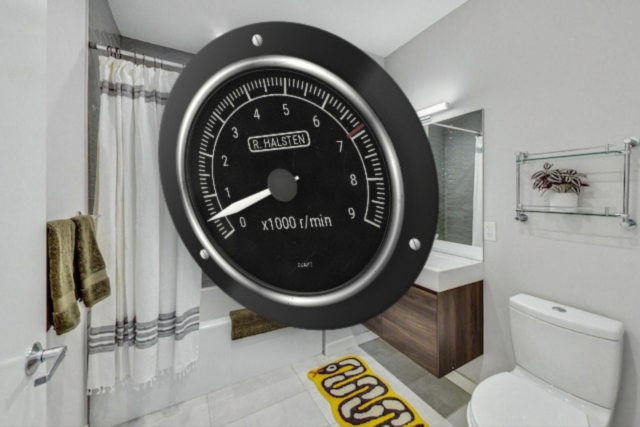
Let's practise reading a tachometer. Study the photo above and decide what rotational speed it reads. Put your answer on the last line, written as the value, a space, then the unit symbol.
500 rpm
